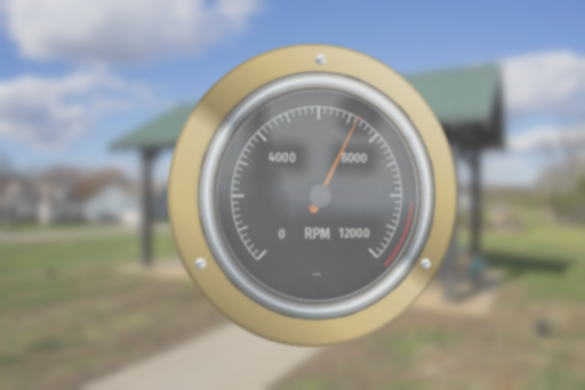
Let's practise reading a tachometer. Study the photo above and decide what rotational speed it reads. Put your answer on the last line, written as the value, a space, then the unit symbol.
7200 rpm
